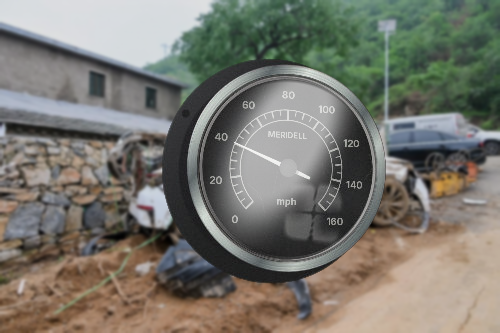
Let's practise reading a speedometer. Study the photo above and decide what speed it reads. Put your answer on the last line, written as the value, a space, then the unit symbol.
40 mph
